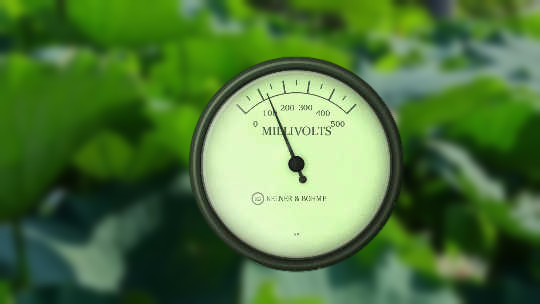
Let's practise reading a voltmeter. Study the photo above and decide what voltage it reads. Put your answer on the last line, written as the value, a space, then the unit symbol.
125 mV
